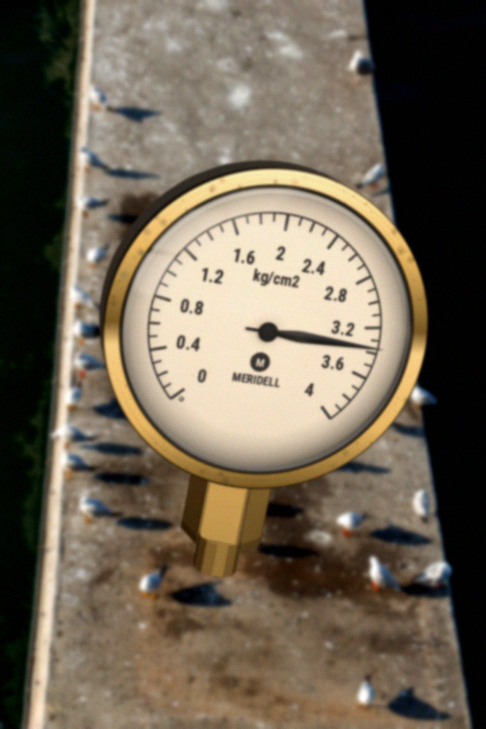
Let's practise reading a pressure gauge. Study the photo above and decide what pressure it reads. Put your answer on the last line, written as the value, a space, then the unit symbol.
3.35 kg/cm²
